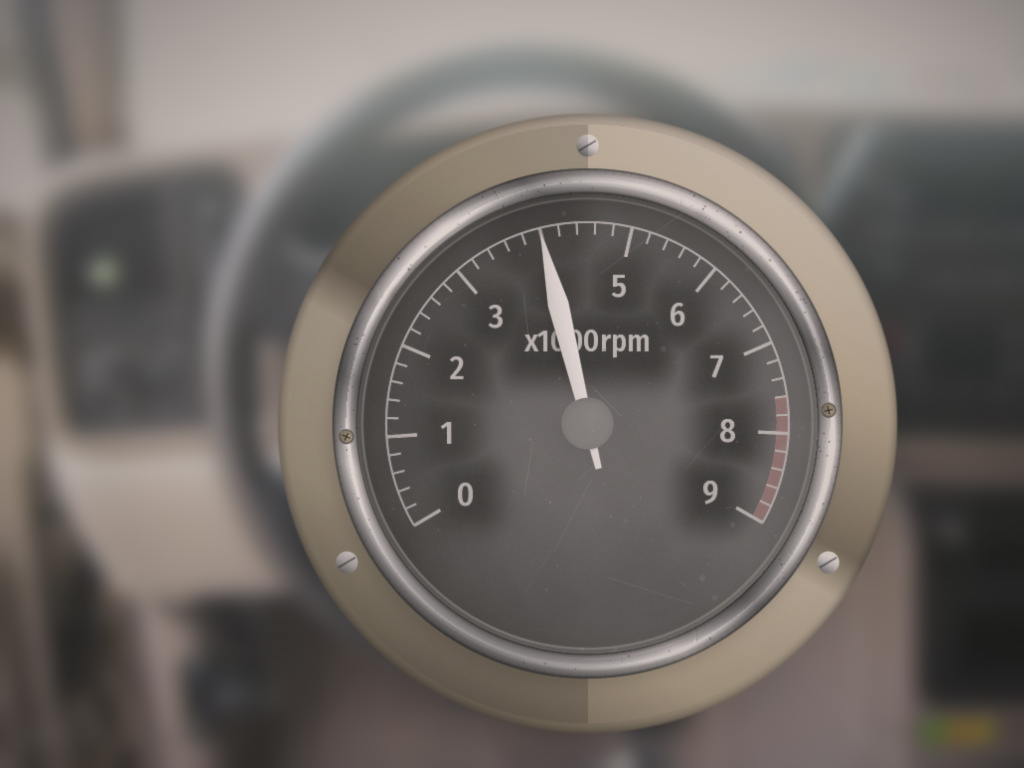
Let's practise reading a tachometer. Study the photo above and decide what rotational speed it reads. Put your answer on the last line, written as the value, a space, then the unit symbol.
4000 rpm
